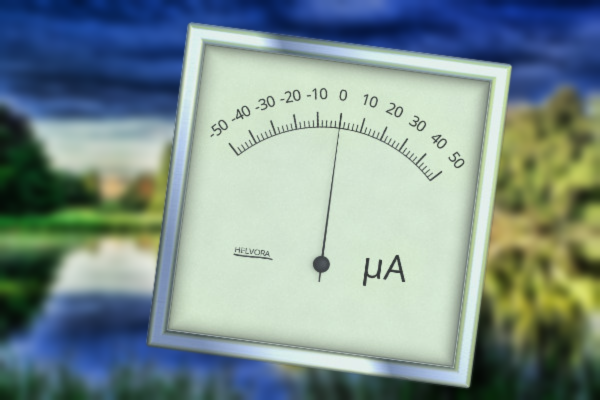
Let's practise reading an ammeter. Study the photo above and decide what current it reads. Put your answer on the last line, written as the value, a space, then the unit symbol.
0 µA
